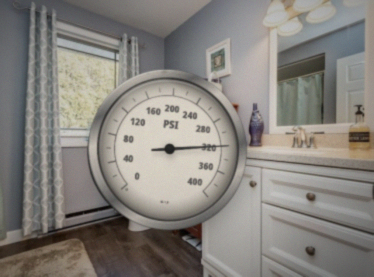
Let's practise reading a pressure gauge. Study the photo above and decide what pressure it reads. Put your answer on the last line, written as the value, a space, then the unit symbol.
320 psi
